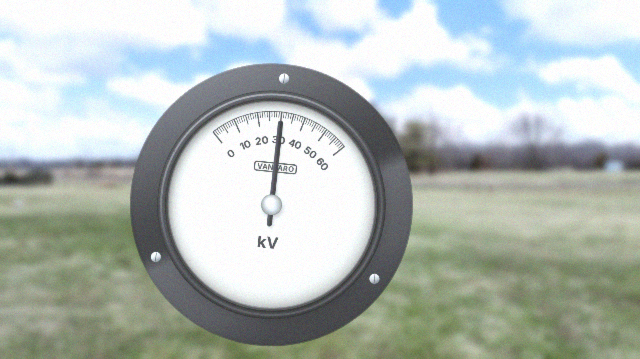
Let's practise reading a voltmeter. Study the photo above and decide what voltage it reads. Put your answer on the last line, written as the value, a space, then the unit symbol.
30 kV
